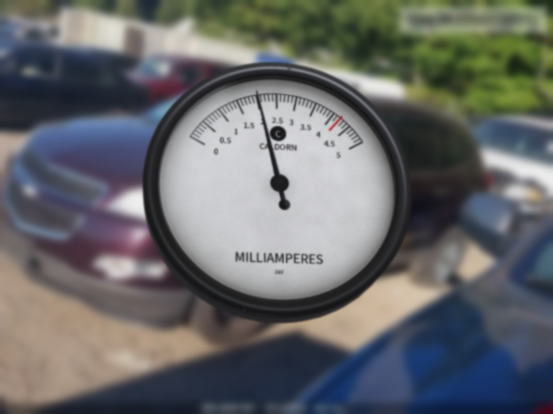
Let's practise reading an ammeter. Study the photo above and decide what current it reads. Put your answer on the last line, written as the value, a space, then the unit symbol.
2 mA
